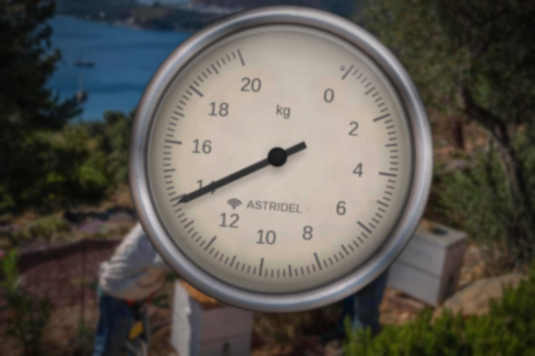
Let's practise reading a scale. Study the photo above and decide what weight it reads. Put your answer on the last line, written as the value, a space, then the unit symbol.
13.8 kg
